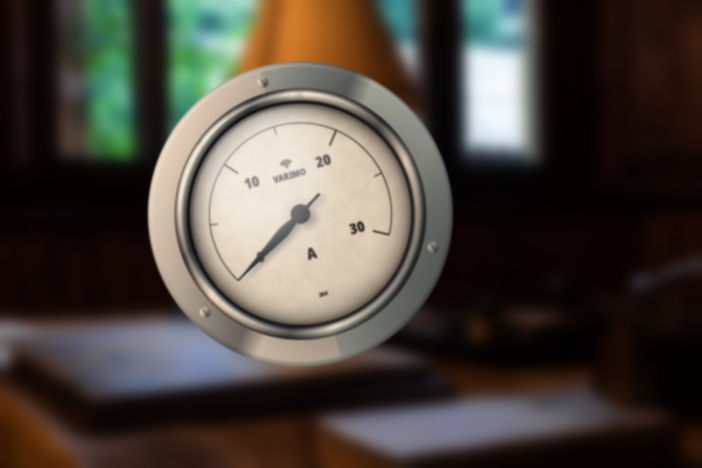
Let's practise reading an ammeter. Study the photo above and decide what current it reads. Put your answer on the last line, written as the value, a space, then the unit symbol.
0 A
